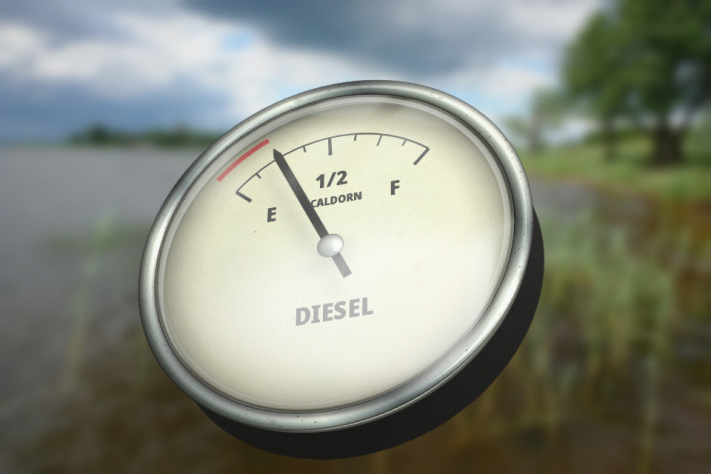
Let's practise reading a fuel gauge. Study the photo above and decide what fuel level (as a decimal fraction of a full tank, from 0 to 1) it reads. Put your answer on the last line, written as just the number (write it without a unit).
0.25
